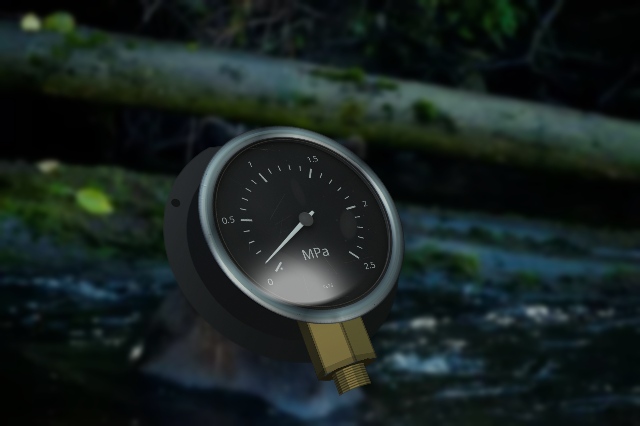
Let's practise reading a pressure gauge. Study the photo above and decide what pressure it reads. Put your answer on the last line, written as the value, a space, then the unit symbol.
0.1 MPa
